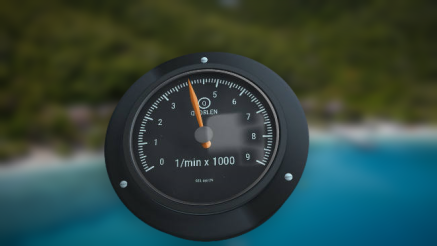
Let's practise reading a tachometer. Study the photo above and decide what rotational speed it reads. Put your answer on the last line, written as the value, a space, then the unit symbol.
4000 rpm
